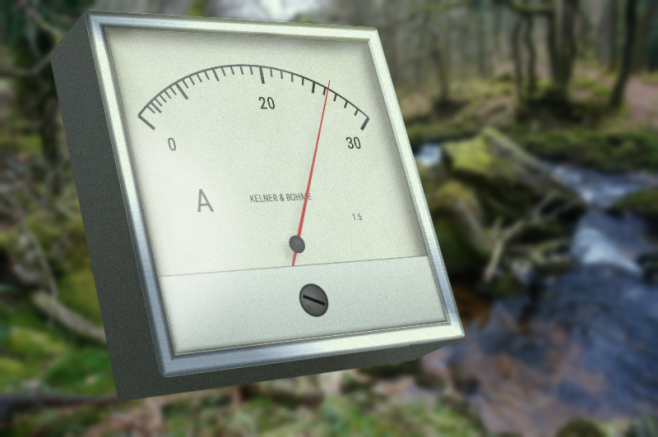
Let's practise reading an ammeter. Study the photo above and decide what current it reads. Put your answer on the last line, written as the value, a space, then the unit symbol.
26 A
